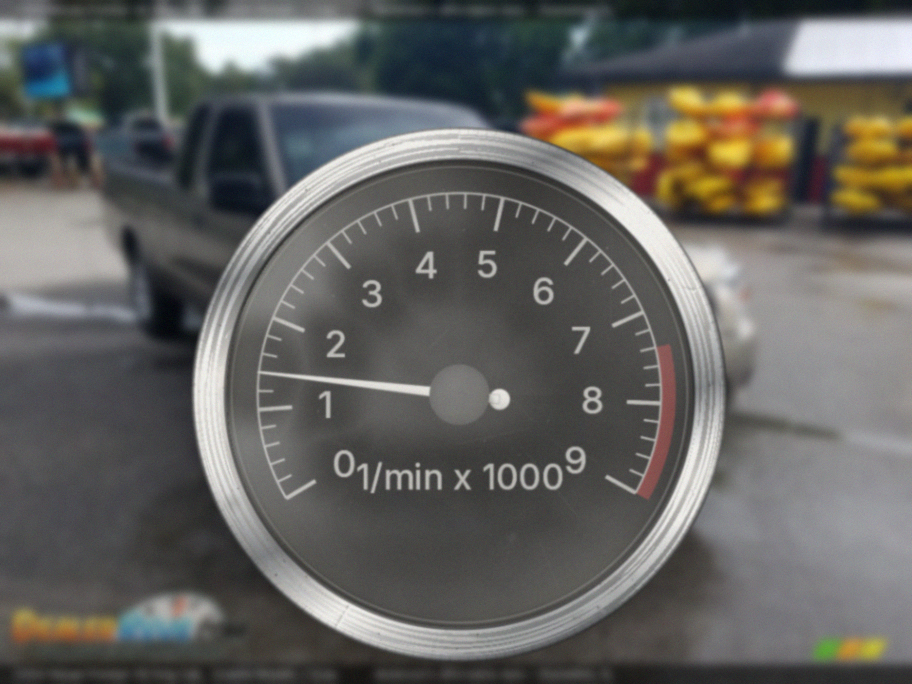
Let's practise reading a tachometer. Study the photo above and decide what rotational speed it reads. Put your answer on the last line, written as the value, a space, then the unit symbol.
1400 rpm
